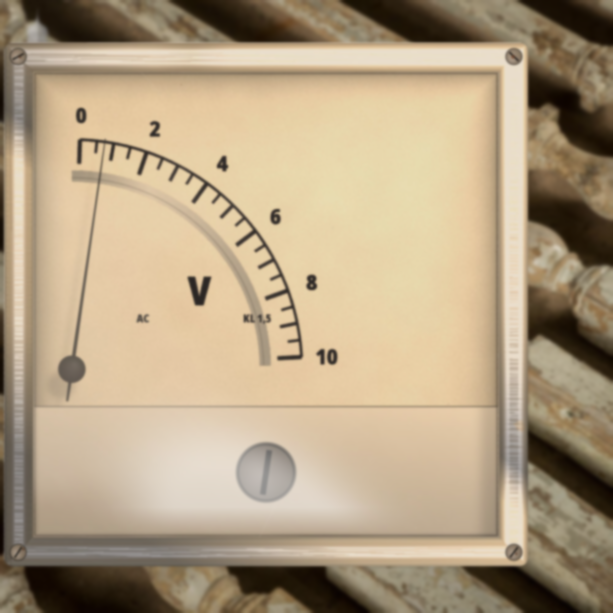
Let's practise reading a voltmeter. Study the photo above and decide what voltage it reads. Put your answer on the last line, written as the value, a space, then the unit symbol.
0.75 V
